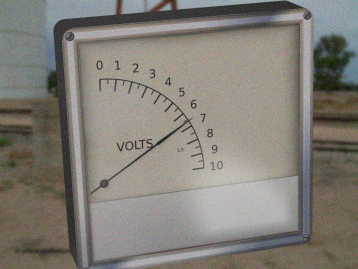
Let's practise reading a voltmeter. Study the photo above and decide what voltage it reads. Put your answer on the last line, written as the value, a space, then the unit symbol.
6.5 V
